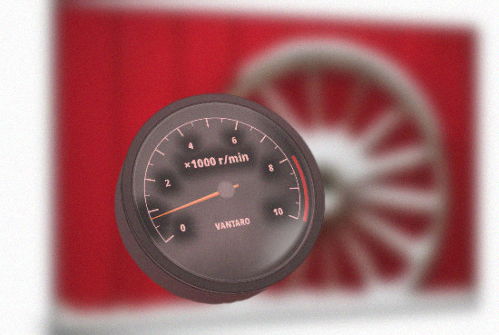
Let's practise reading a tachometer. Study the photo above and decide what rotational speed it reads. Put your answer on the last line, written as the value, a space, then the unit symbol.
750 rpm
